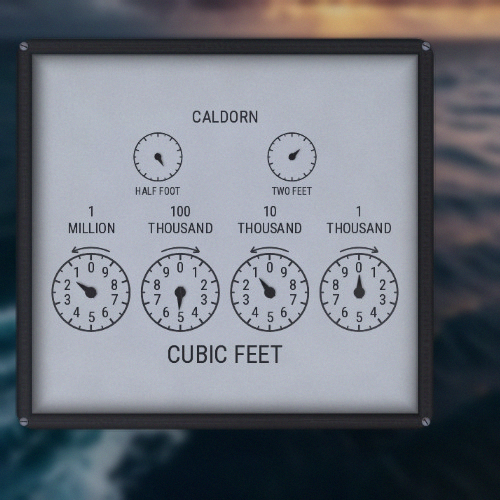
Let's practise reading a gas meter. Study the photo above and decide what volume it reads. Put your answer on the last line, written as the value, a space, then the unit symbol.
151000 ft³
